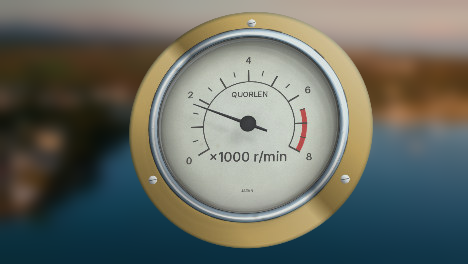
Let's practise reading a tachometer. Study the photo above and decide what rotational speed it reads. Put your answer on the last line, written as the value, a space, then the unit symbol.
1750 rpm
